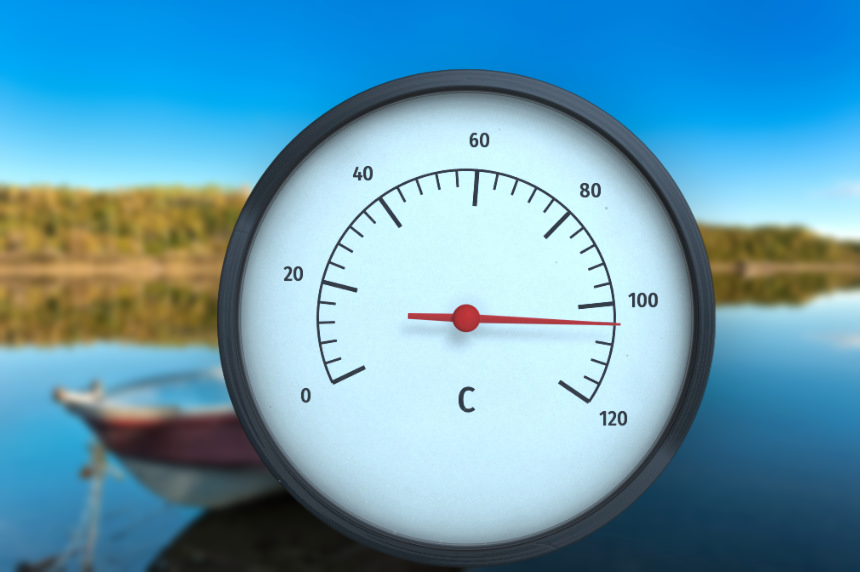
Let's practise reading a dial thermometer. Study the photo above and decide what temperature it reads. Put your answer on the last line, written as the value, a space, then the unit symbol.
104 °C
